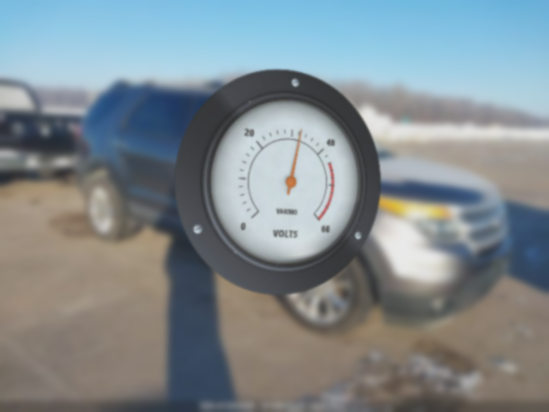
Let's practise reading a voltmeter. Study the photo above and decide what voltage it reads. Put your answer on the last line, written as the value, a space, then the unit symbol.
32 V
